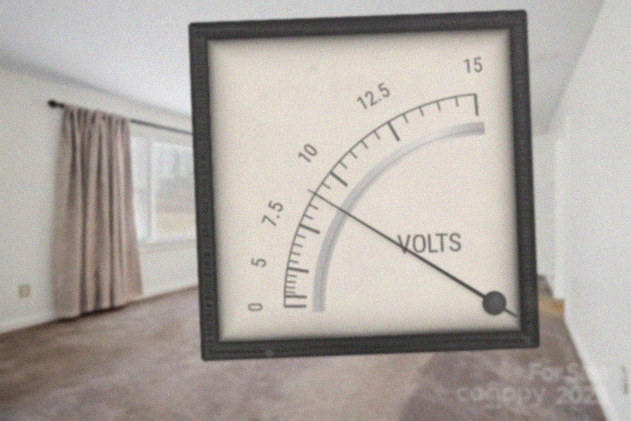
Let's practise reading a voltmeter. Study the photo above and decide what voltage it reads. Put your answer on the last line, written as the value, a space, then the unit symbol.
9 V
